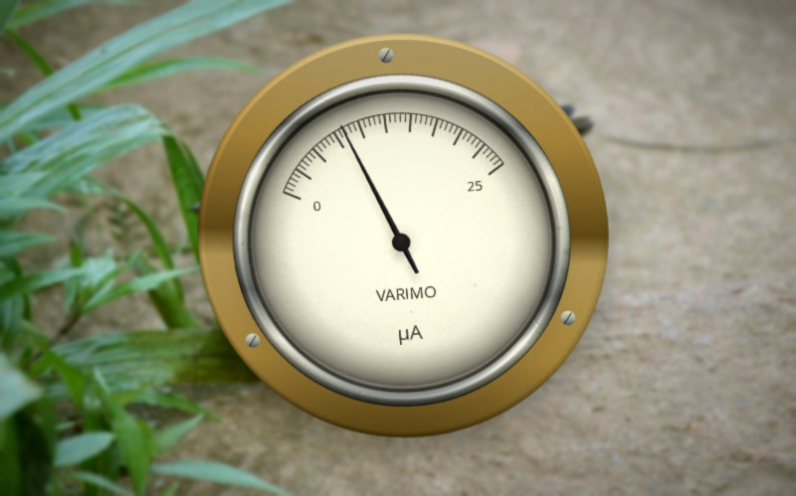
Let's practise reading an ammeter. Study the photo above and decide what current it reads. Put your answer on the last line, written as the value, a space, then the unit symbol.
8.5 µA
